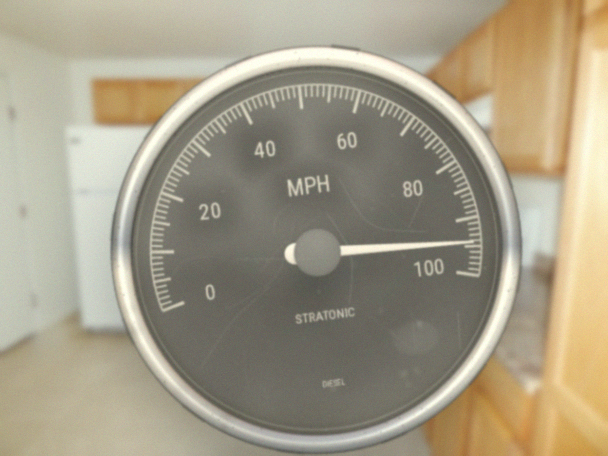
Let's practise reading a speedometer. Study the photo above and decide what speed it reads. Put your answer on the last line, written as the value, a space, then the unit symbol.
94 mph
